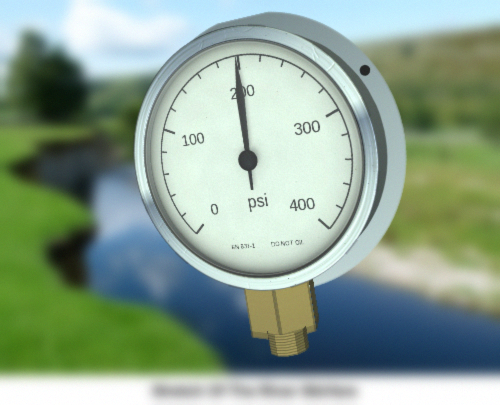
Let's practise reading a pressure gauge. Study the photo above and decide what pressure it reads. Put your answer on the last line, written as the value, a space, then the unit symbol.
200 psi
